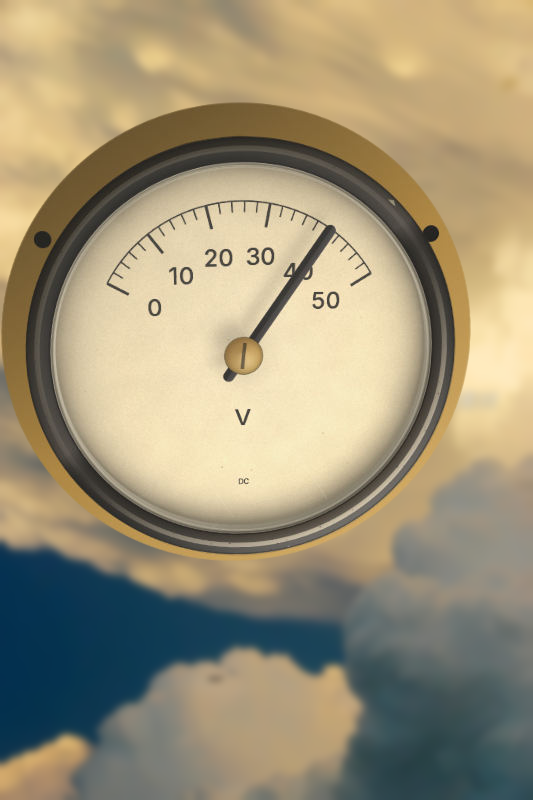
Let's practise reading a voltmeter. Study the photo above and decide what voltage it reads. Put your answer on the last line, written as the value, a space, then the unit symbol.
40 V
